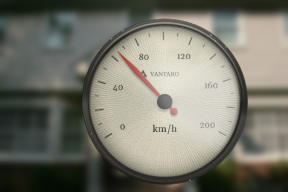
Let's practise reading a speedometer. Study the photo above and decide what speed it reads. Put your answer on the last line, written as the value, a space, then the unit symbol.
65 km/h
